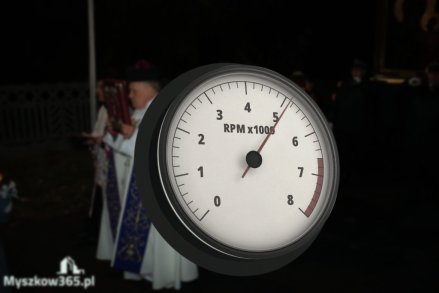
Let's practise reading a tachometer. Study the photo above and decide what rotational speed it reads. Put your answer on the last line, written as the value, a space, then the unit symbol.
5100 rpm
